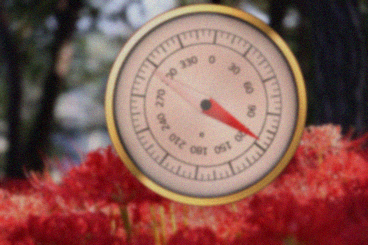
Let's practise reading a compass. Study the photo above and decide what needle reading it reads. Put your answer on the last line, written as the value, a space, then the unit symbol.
115 °
